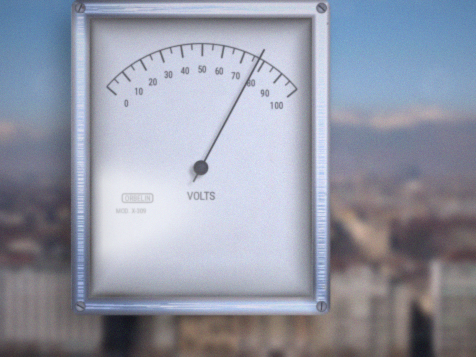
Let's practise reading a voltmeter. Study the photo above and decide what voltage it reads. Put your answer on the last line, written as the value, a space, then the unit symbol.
77.5 V
